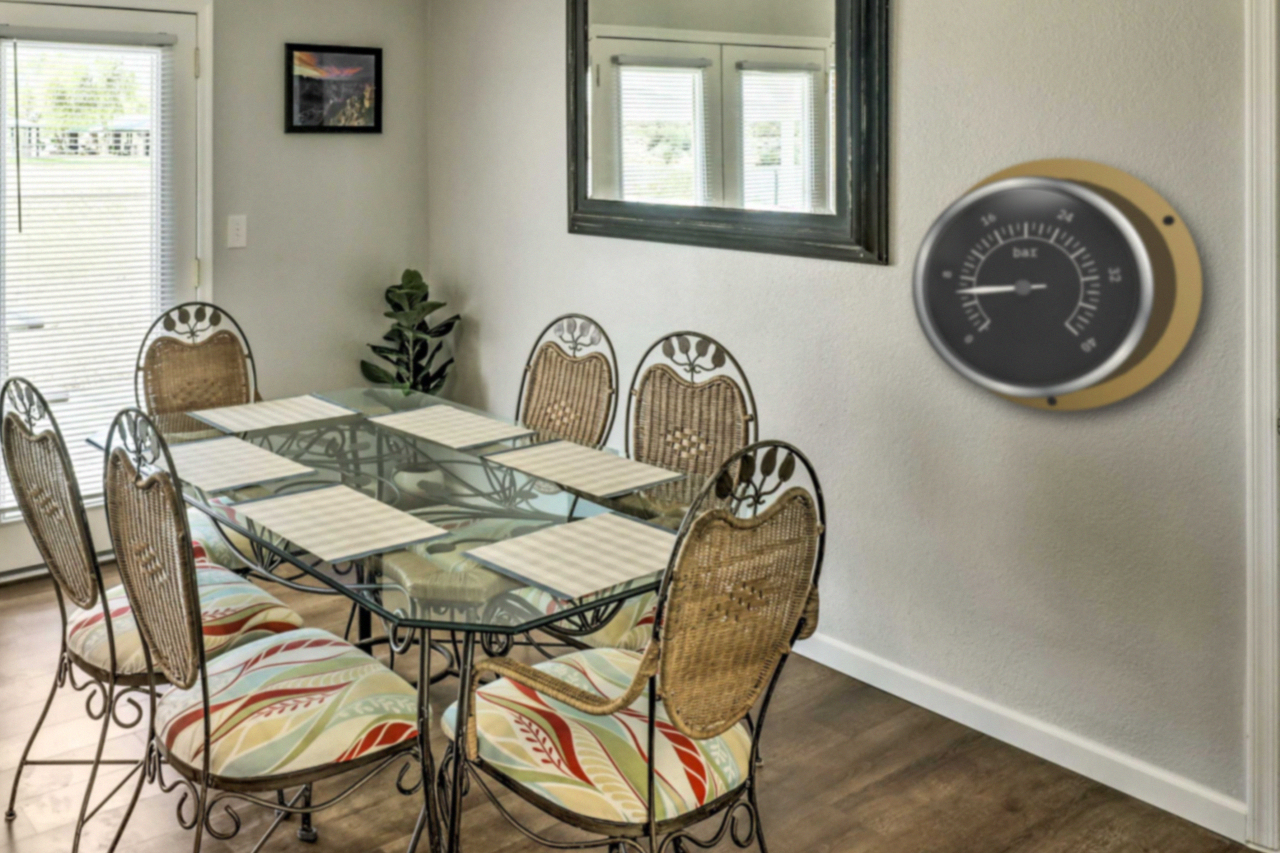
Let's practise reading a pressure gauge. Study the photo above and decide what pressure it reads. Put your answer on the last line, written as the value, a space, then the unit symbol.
6 bar
